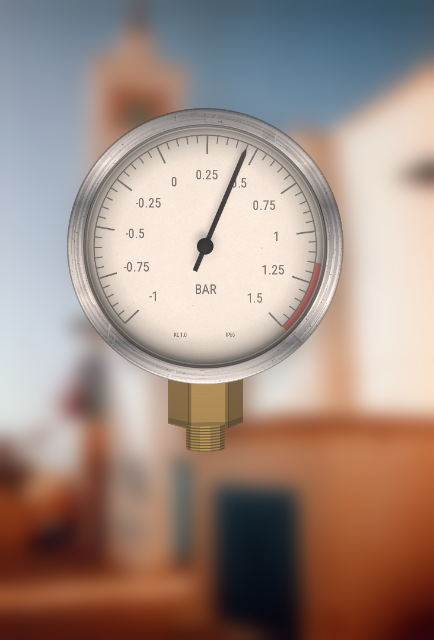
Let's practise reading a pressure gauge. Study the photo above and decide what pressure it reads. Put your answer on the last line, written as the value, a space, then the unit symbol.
0.45 bar
